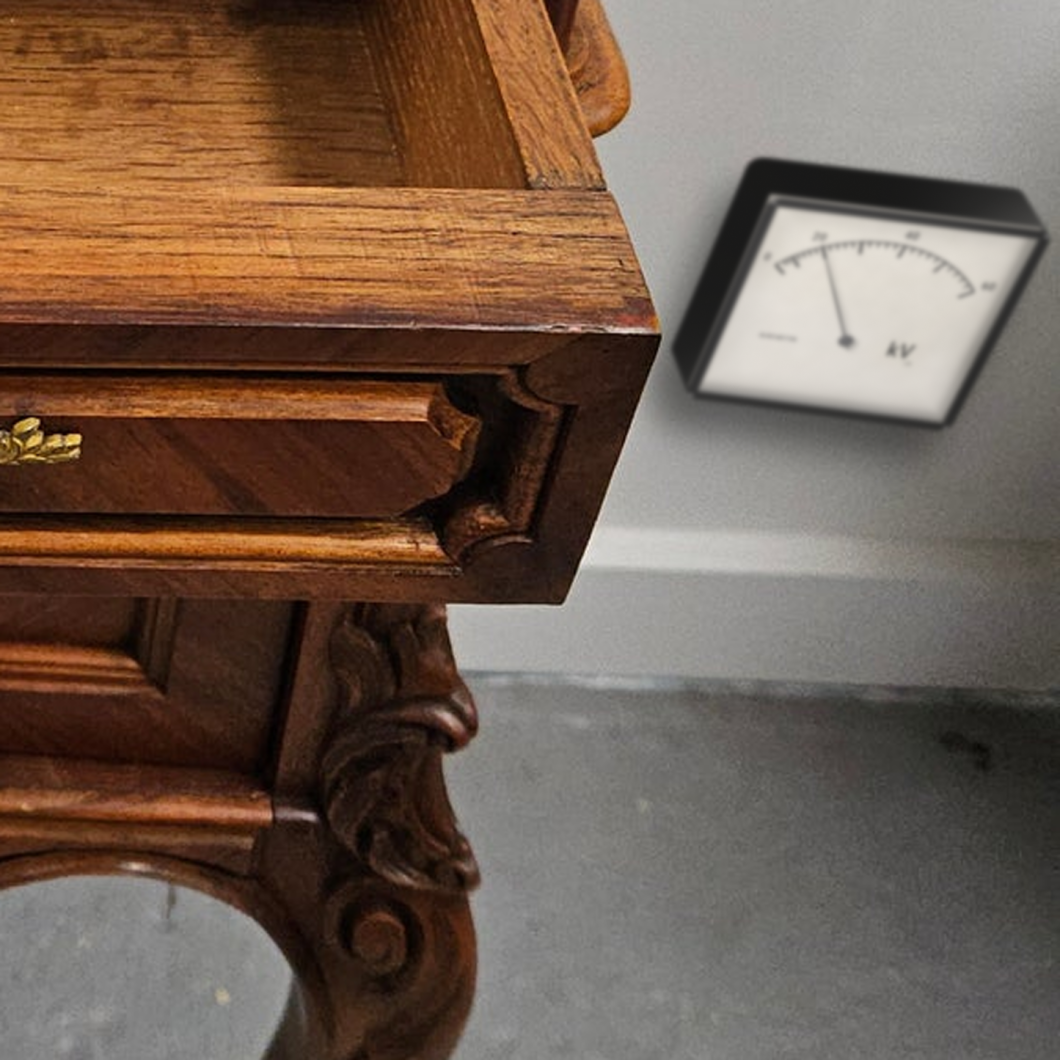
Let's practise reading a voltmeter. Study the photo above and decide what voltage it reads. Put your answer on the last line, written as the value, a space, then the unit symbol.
20 kV
